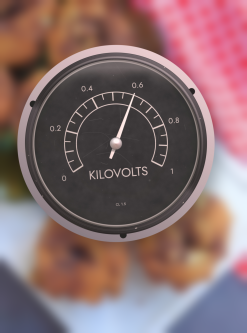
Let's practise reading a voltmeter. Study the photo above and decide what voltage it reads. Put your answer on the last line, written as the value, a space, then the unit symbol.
0.6 kV
